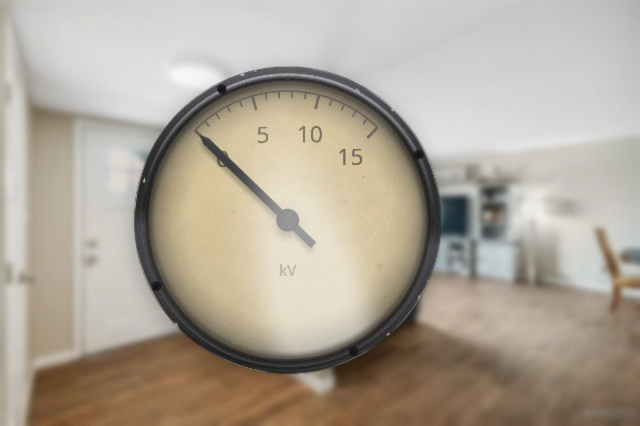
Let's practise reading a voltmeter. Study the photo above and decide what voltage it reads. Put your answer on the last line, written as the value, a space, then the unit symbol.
0 kV
